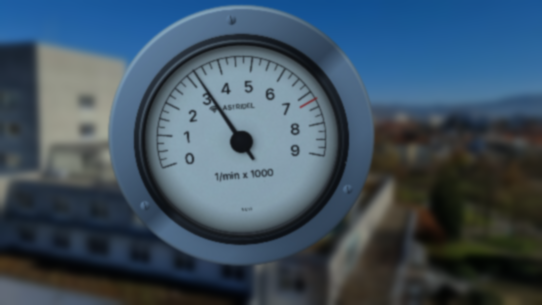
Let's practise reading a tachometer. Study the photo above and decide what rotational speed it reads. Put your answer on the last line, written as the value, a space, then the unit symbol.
3250 rpm
